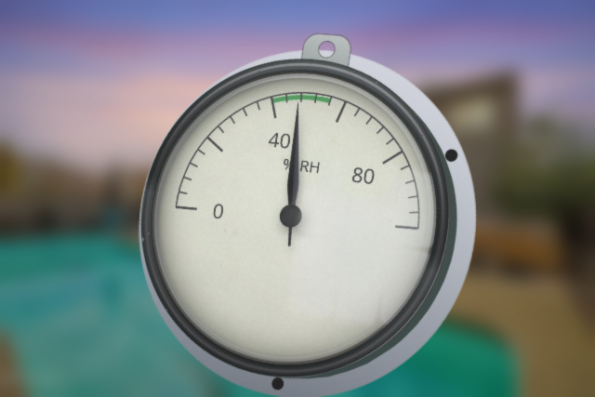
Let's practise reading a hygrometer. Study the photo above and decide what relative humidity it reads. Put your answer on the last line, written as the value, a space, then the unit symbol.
48 %
